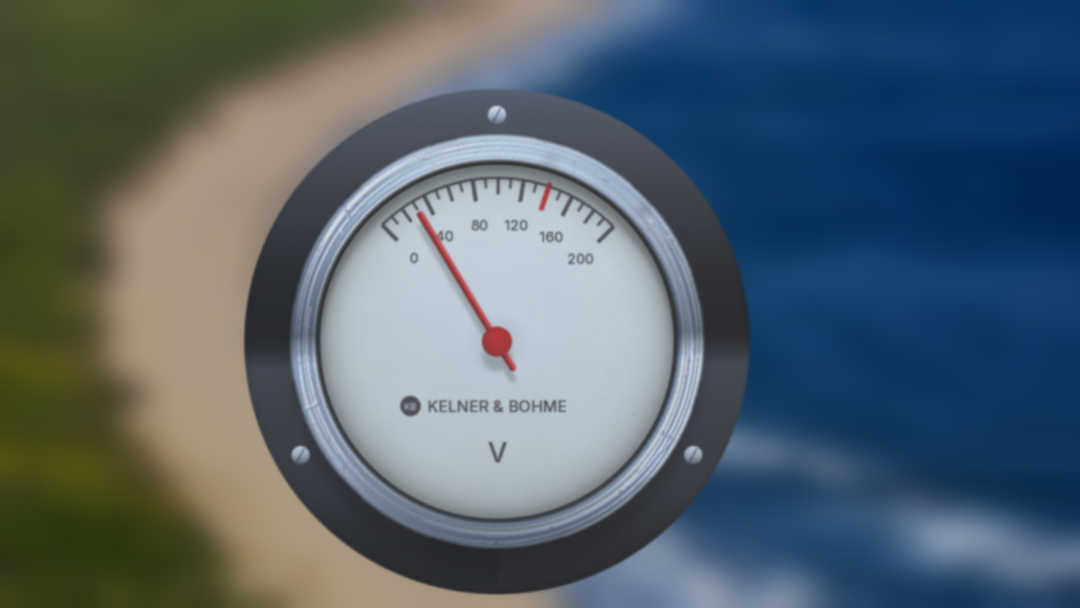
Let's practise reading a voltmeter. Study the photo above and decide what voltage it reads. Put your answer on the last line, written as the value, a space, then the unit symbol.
30 V
